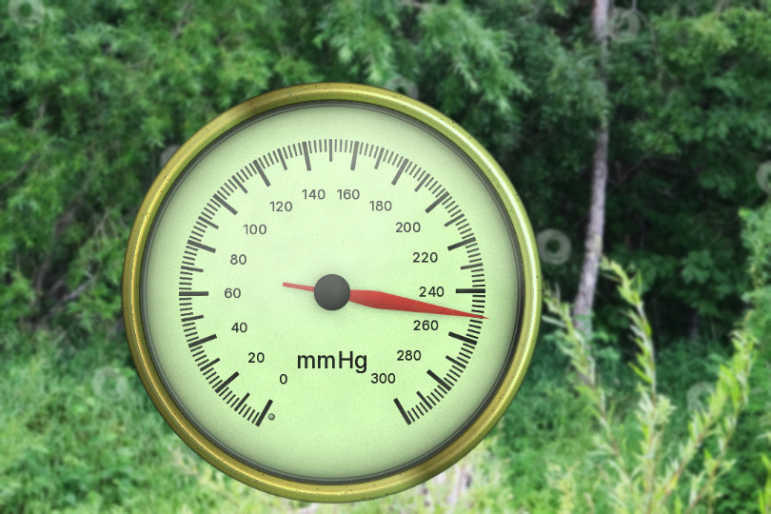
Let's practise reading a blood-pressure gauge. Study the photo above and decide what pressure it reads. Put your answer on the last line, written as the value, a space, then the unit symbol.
250 mmHg
